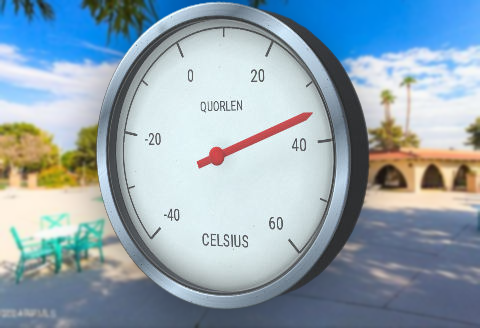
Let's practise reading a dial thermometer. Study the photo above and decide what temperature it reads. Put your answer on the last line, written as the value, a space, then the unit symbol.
35 °C
